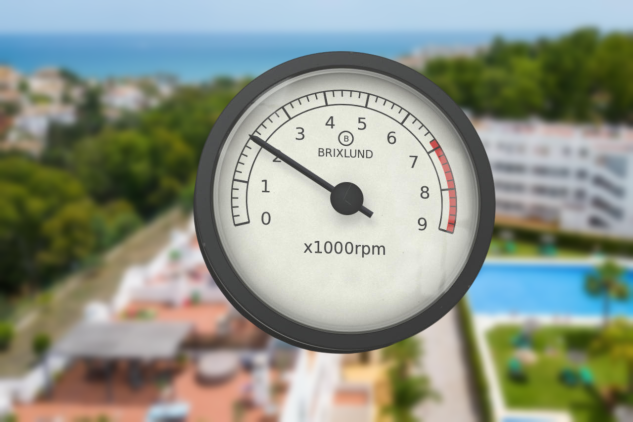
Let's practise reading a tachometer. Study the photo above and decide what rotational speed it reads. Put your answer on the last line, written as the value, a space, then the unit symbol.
2000 rpm
